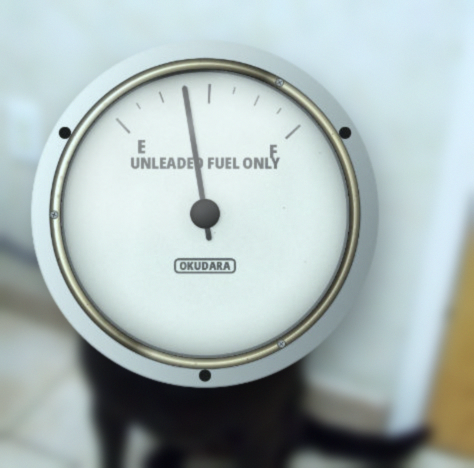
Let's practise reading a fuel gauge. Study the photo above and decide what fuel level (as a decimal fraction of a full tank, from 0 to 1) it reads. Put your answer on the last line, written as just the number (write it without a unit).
0.375
